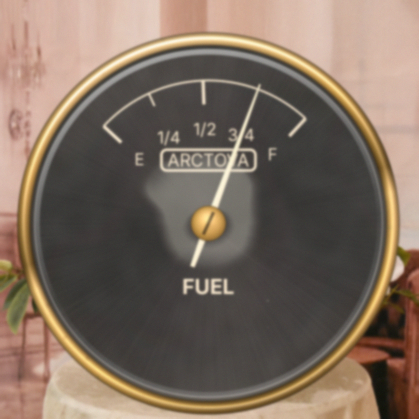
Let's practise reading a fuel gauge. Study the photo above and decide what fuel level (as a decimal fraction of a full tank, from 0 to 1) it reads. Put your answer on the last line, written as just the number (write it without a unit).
0.75
